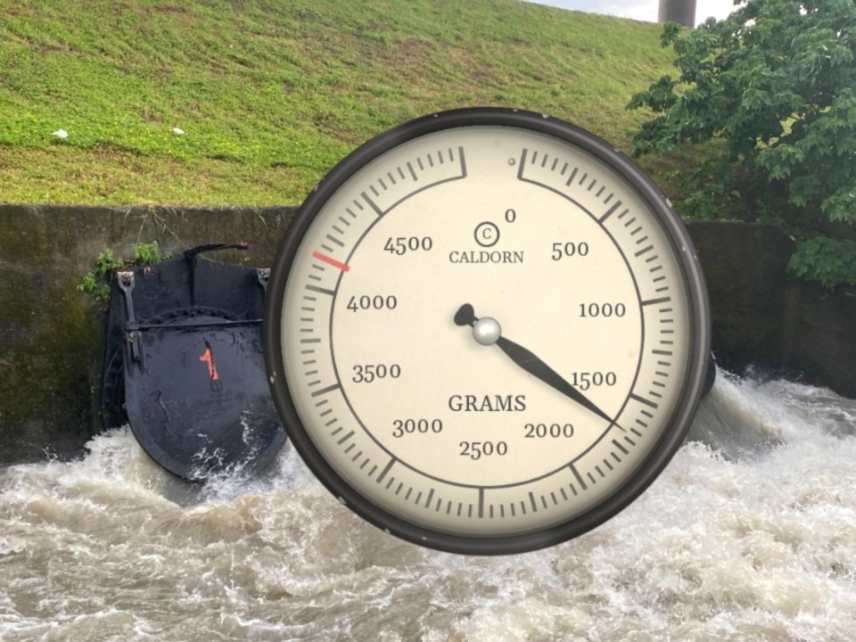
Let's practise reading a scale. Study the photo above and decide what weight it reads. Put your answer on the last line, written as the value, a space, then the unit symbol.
1675 g
